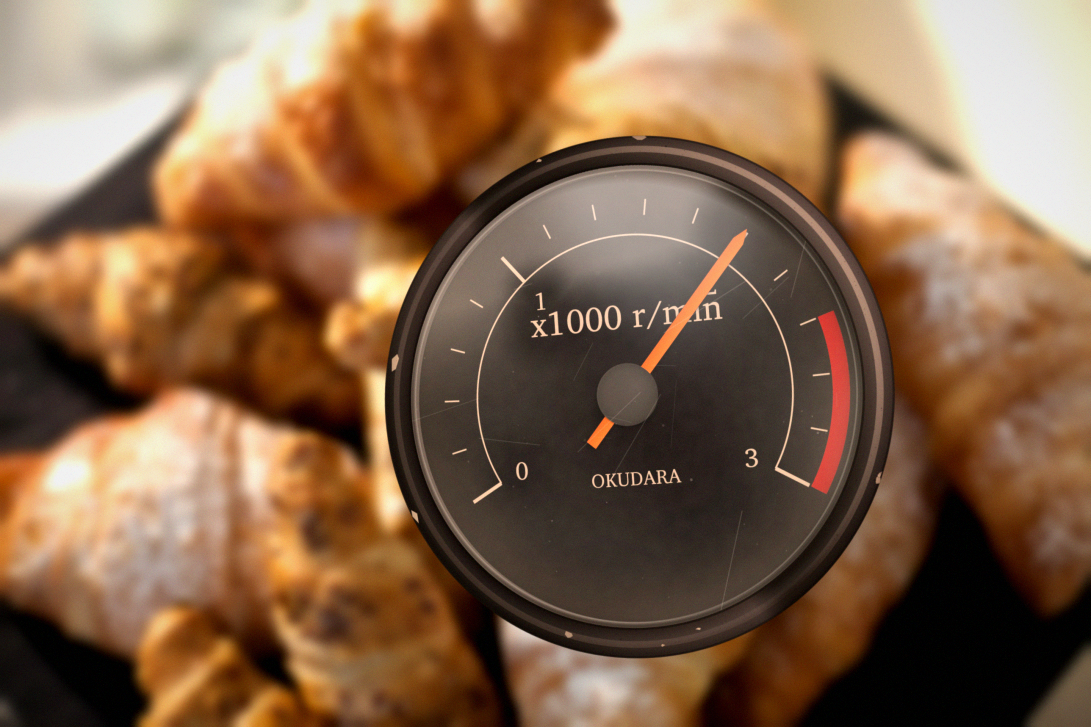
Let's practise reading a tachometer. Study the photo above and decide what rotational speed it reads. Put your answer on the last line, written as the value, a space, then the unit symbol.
2000 rpm
